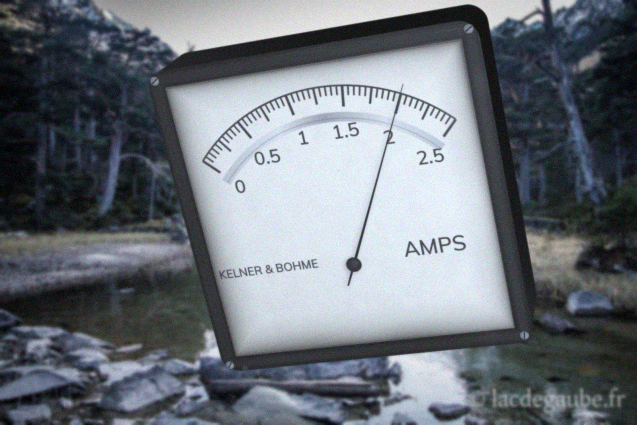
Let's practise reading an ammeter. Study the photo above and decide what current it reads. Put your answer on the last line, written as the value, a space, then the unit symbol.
2 A
